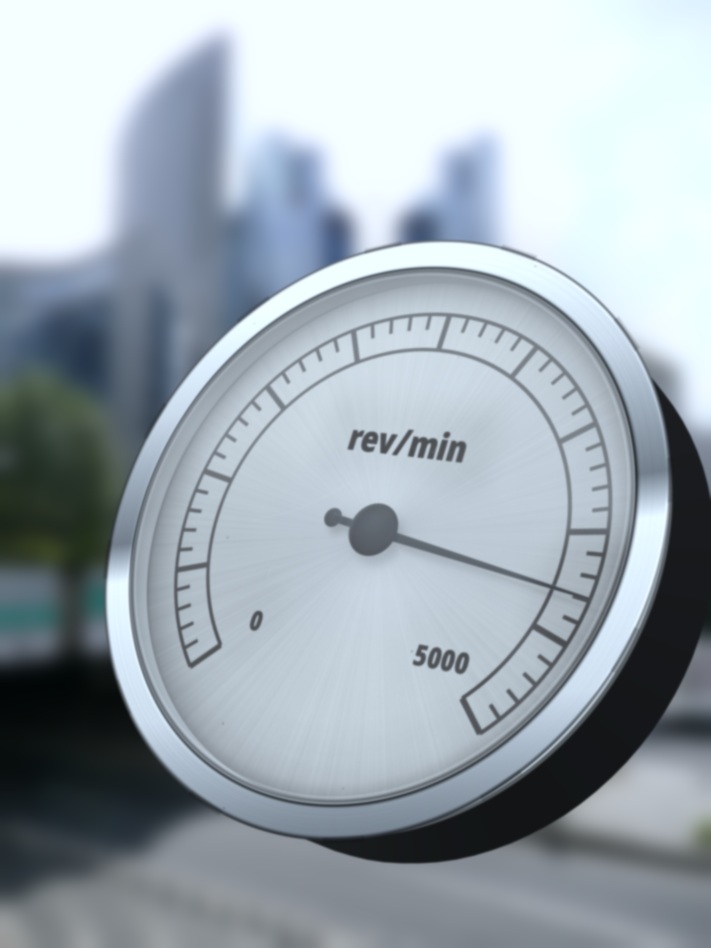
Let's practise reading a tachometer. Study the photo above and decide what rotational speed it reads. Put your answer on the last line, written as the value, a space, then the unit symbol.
4300 rpm
